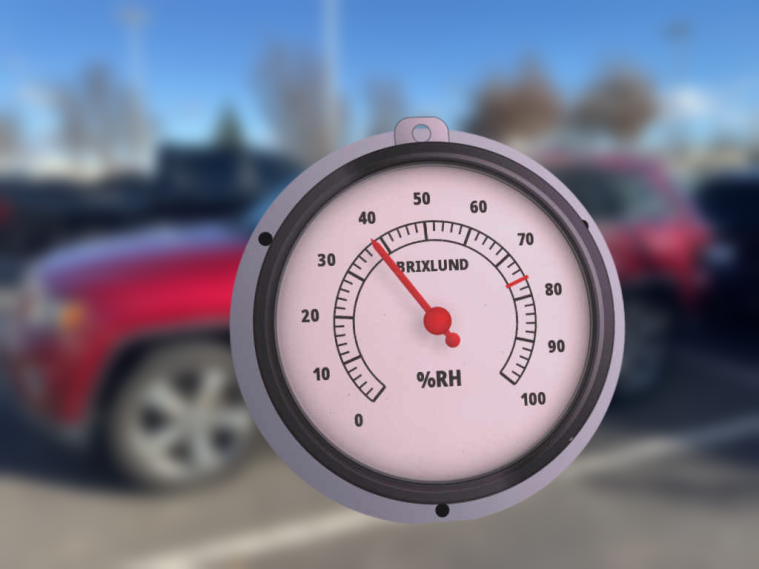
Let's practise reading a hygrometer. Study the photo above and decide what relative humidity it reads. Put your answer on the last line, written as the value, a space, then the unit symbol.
38 %
